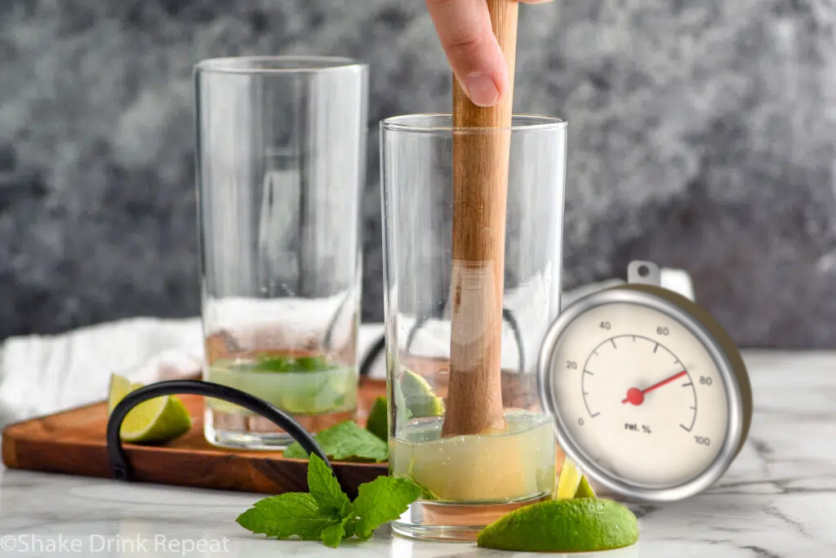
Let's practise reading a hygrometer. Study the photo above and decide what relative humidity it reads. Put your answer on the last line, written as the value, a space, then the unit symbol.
75 %
